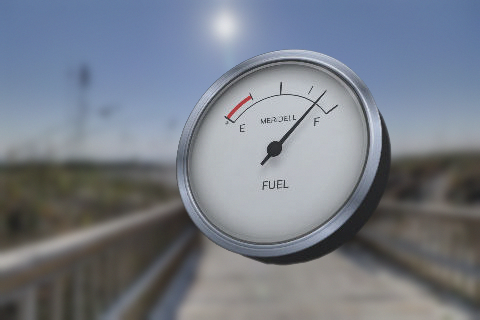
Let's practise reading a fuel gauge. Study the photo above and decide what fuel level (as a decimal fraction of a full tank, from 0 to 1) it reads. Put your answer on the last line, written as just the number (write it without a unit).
0.875
